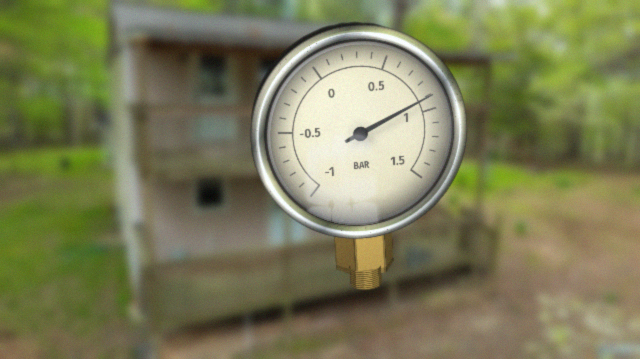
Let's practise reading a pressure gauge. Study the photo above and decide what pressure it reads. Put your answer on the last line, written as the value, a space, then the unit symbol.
0.9 bar
